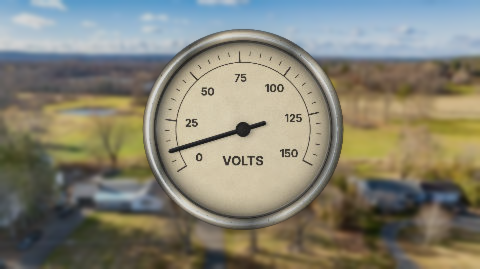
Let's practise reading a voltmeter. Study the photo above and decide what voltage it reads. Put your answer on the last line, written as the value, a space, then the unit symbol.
10 V
